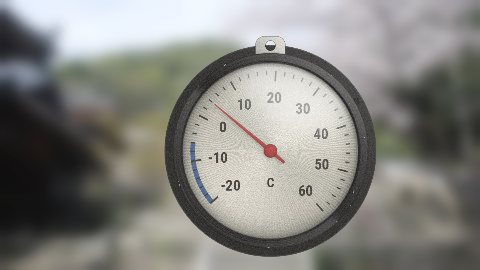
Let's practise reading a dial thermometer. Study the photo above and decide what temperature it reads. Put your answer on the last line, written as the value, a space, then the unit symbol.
4 °C
